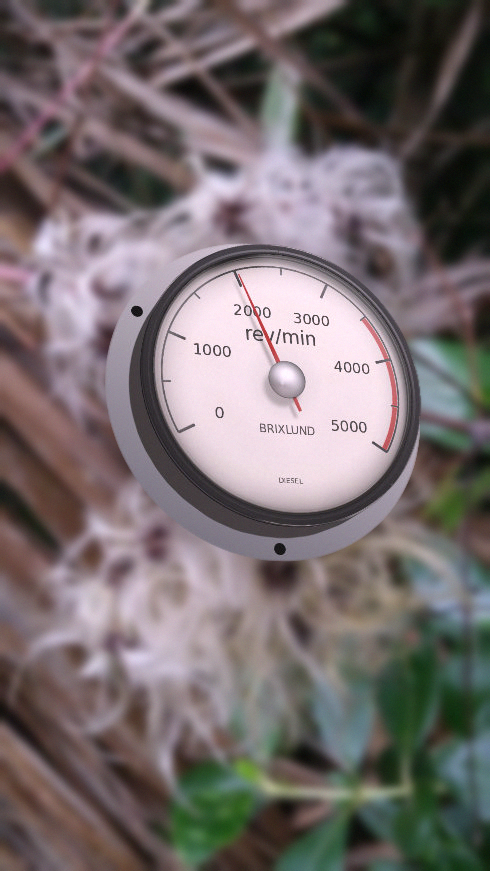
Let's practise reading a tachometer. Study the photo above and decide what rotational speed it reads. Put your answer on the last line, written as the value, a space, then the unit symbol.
2000 rpm
